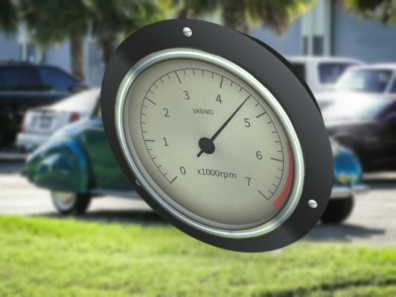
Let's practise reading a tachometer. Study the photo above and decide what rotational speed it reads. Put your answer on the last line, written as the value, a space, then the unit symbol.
4600 rpm
